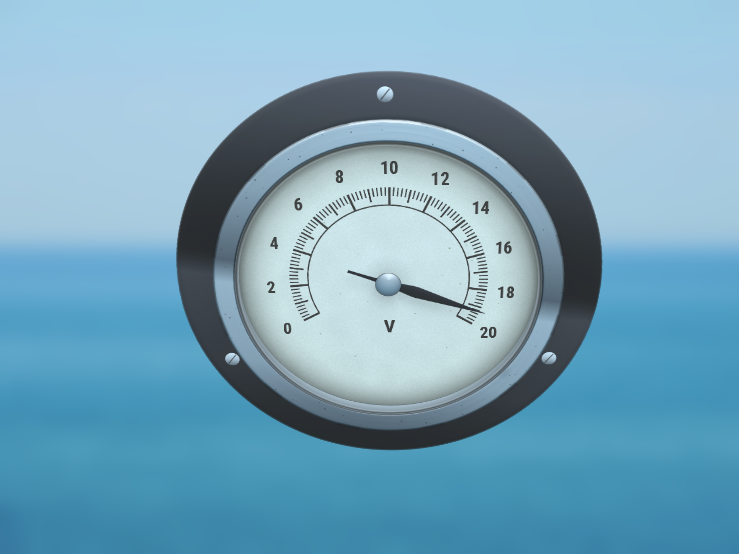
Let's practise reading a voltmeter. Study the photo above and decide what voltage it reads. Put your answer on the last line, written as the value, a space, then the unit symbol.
19 V
